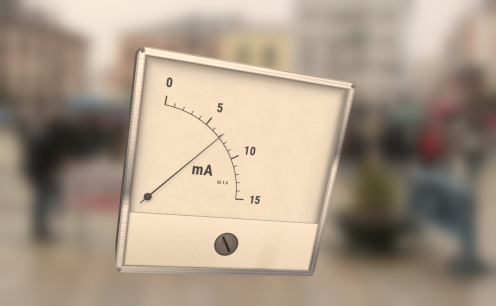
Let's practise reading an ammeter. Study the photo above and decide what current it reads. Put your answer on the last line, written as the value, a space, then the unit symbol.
7 mA
